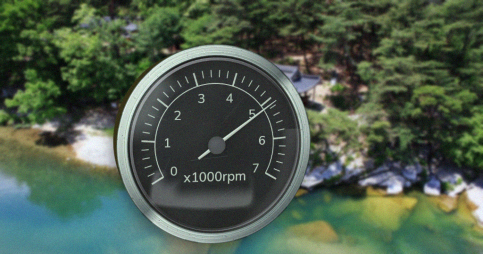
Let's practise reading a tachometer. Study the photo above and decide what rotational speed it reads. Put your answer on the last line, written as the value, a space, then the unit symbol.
5100 rpm
